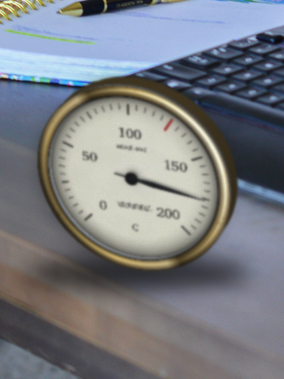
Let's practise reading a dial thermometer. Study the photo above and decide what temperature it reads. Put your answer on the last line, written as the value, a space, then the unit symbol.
175 °C
